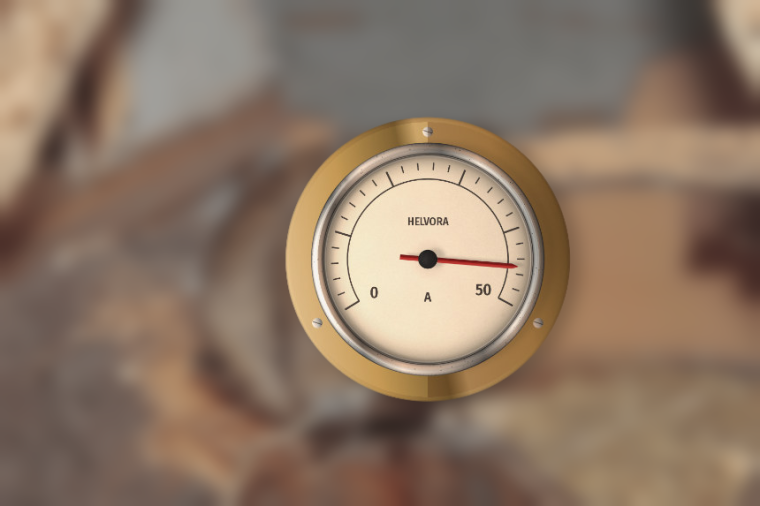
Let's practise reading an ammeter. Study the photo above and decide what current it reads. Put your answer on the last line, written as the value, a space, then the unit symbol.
45 A
